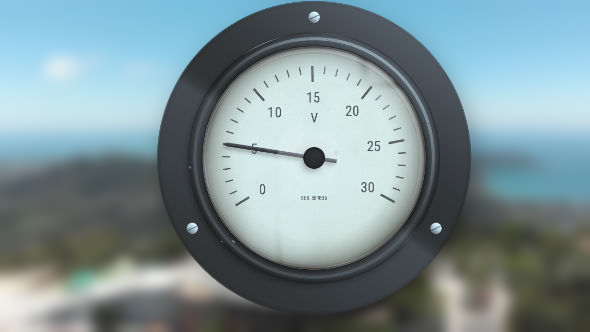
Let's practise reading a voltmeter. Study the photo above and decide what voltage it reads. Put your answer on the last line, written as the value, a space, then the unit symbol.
5 V
